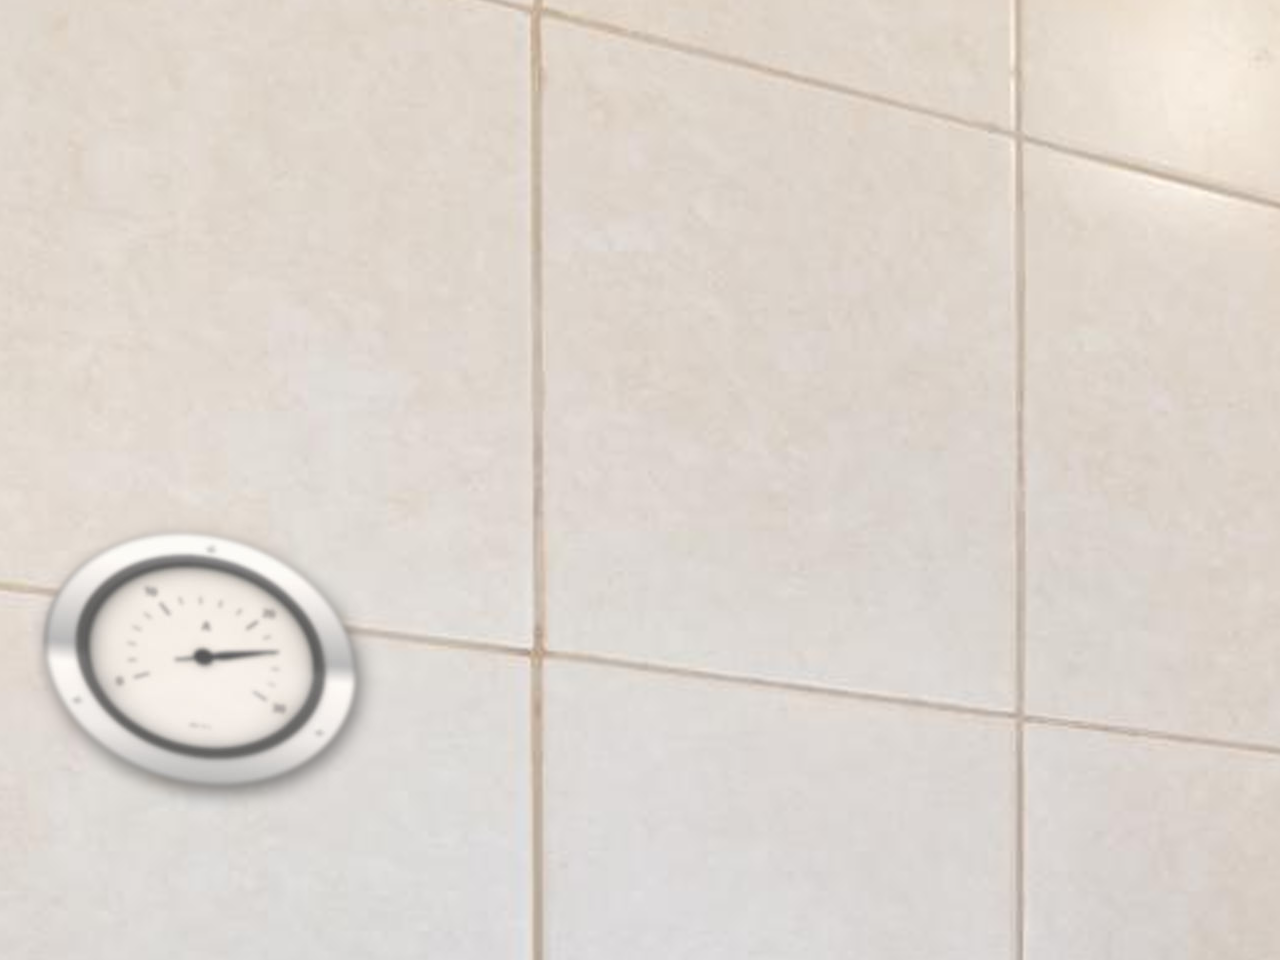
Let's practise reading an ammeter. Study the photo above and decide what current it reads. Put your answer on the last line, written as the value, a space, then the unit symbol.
24 A
